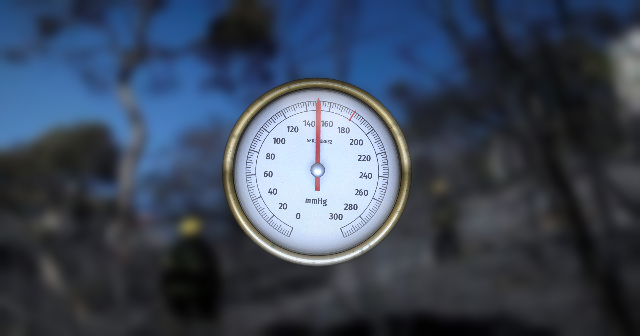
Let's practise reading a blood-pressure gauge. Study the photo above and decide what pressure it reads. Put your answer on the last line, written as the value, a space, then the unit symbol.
150 mmHg
